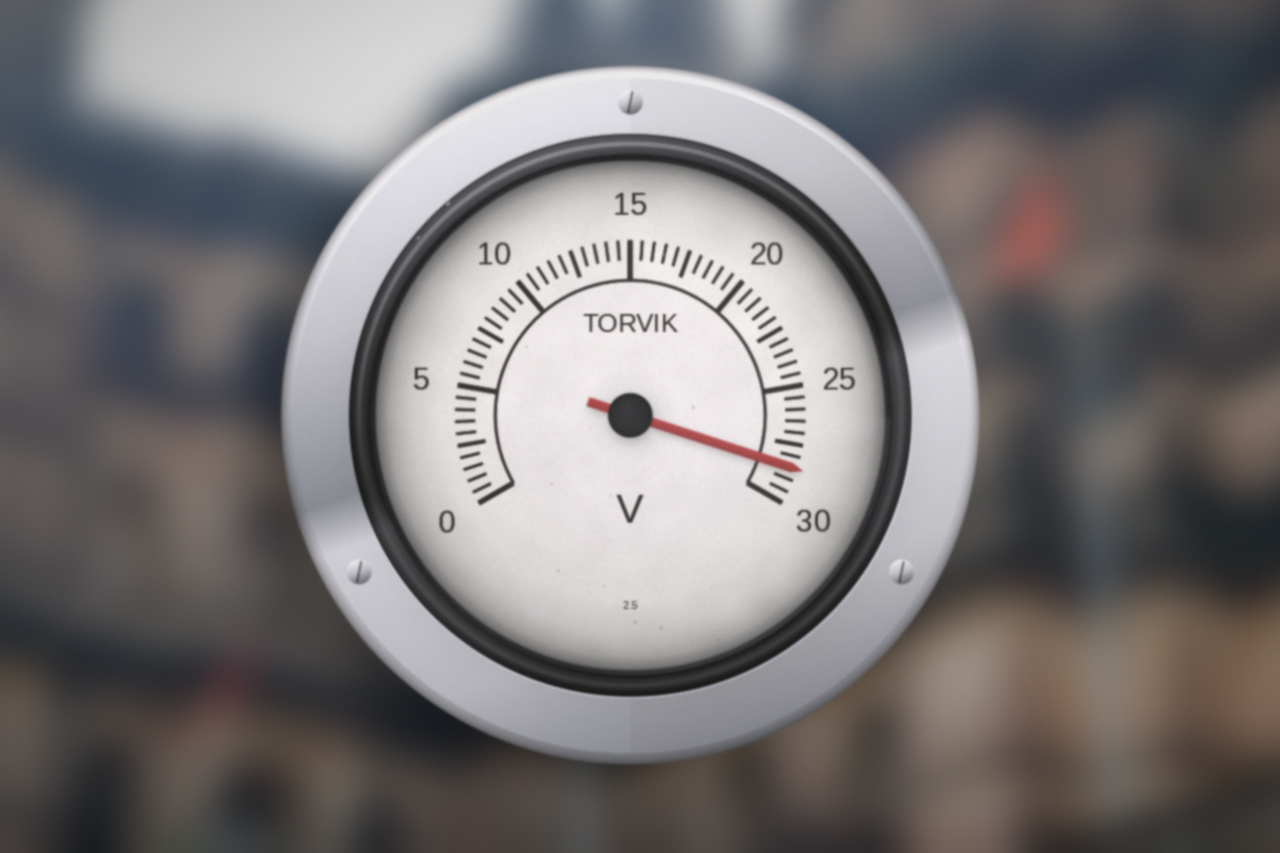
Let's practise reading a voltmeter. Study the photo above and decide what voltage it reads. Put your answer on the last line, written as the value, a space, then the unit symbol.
28.5 V
